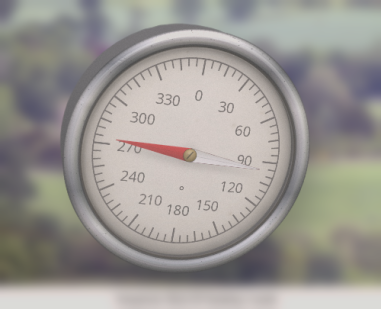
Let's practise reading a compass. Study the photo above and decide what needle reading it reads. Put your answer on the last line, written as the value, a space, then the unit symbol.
275 °
